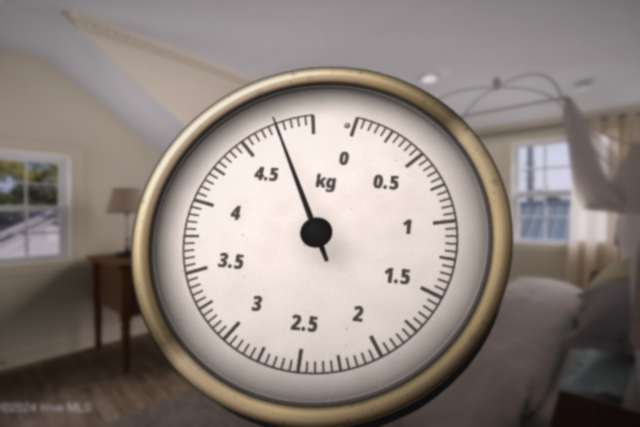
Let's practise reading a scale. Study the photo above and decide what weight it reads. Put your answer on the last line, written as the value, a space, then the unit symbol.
4.75 kg
